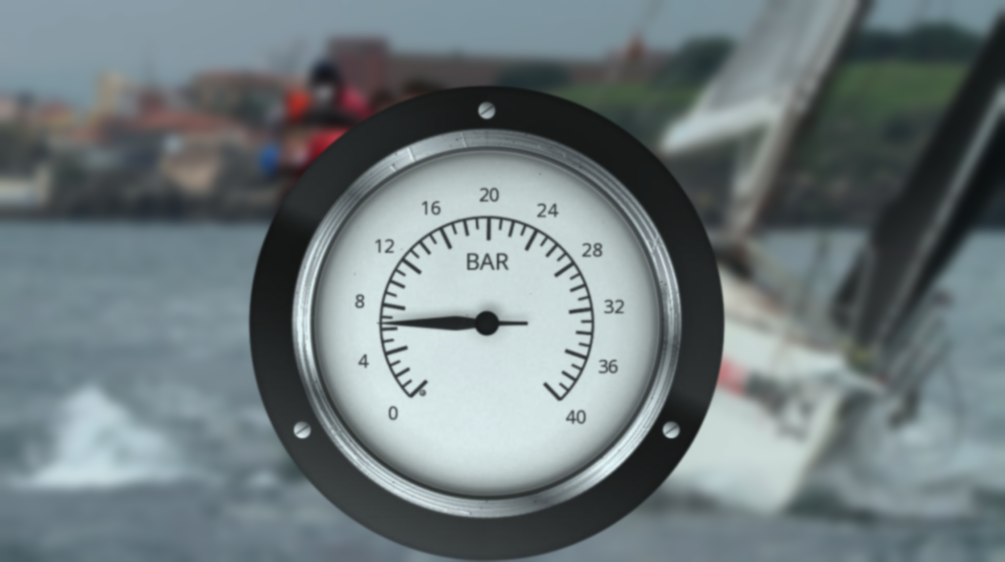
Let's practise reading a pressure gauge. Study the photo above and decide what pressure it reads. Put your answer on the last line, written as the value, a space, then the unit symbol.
6.5 bar
